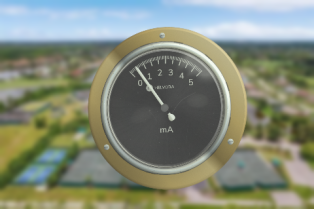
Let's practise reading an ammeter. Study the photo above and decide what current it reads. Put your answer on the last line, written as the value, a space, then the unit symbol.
0.5 mA
